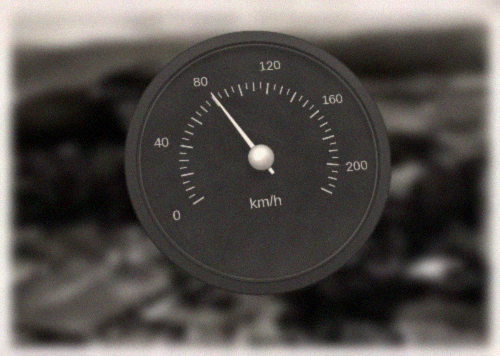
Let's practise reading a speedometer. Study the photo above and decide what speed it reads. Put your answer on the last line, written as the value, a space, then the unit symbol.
80 km/h
